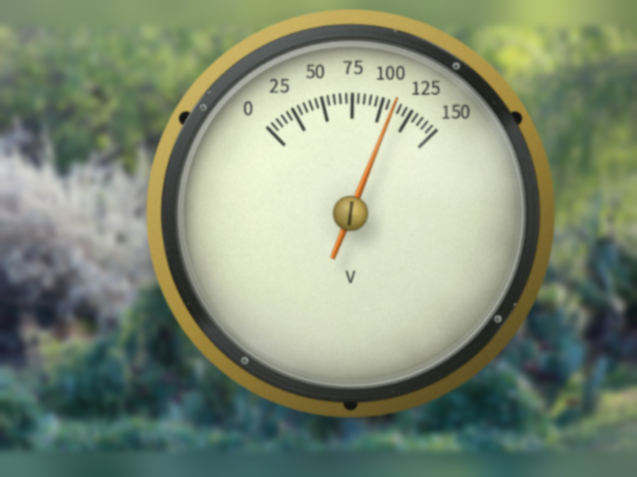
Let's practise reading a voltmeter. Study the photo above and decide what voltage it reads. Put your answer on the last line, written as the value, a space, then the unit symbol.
110 V
